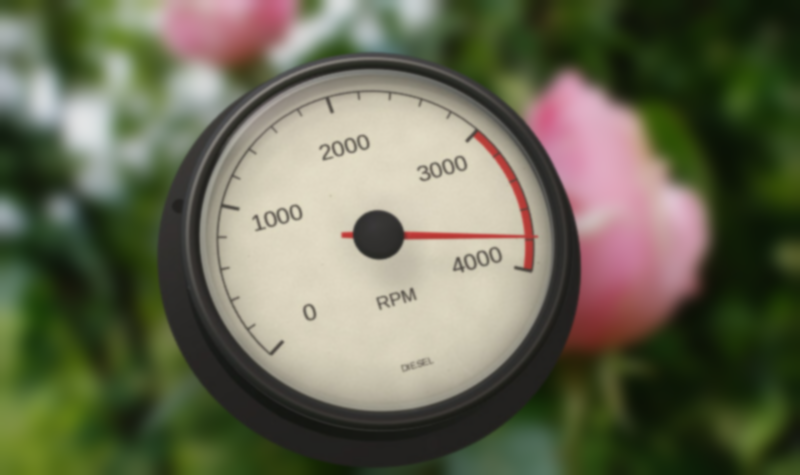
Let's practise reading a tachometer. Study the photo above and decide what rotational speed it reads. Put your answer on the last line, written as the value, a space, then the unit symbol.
3800 rpm
